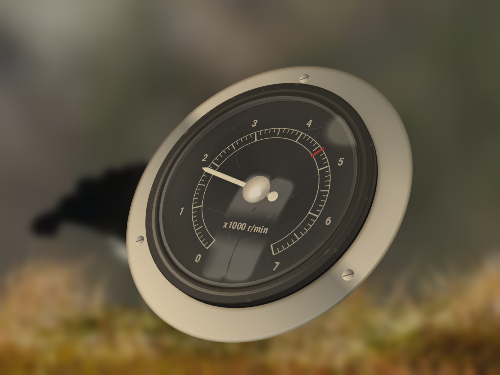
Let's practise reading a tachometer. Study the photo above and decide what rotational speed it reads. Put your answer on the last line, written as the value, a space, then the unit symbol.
1800 rpm
